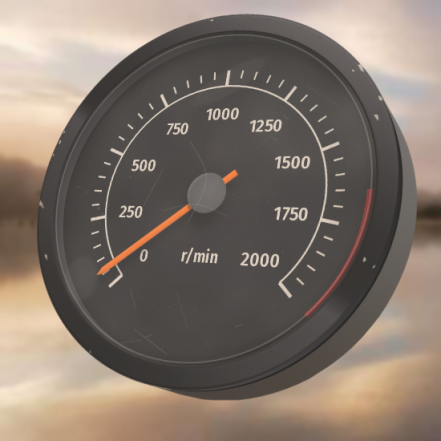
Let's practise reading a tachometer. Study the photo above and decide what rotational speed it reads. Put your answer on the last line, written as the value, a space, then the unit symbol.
50 rpm
